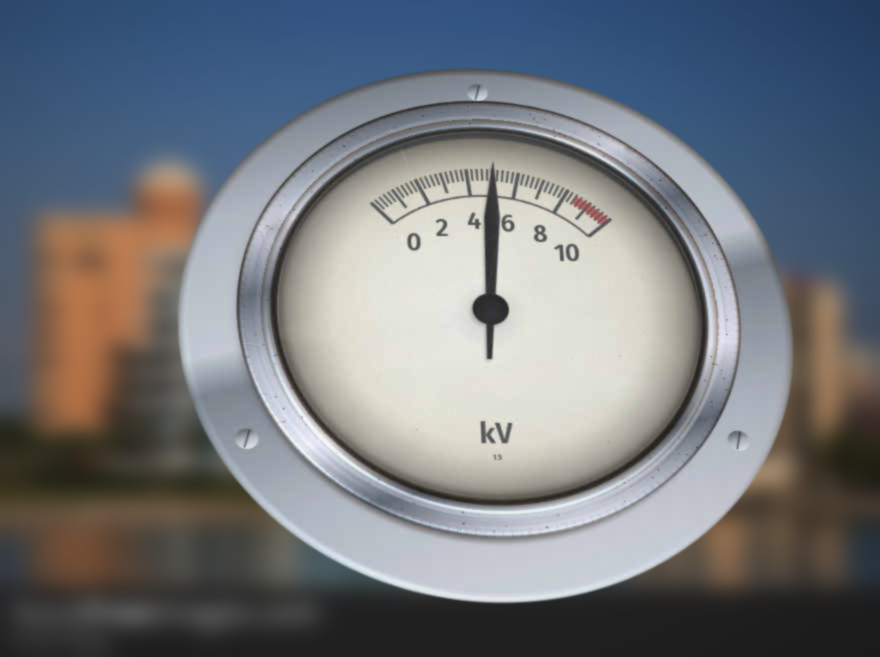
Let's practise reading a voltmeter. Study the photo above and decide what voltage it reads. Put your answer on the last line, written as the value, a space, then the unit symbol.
5 kV
